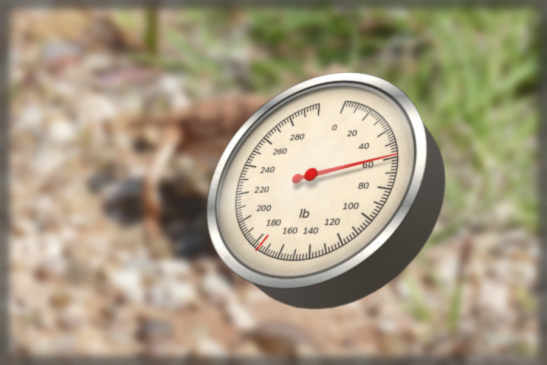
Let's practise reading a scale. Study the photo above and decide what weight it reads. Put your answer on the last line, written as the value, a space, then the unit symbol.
60 lb
